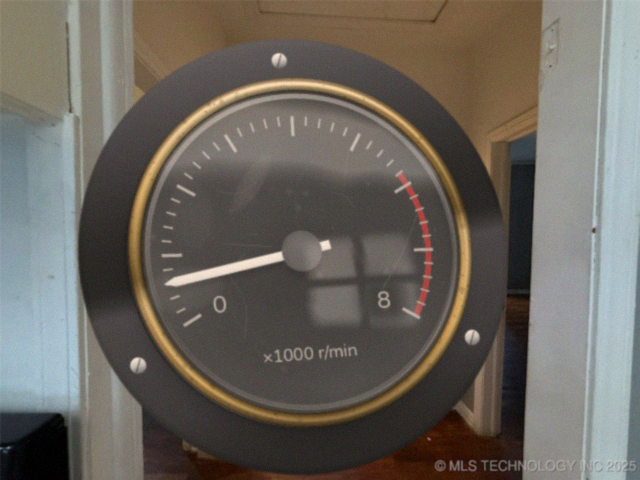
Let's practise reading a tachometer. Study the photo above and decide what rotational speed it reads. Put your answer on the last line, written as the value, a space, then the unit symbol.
600 rpm
